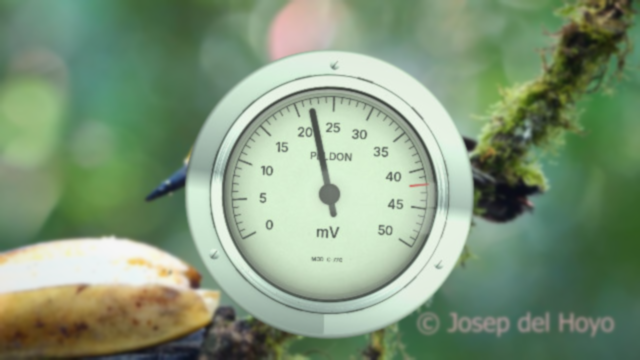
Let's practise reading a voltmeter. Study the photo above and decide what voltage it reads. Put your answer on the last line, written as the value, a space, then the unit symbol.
22 mV
